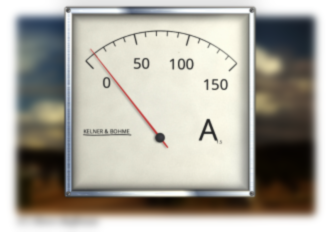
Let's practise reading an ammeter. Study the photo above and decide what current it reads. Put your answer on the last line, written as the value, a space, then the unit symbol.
10 A
